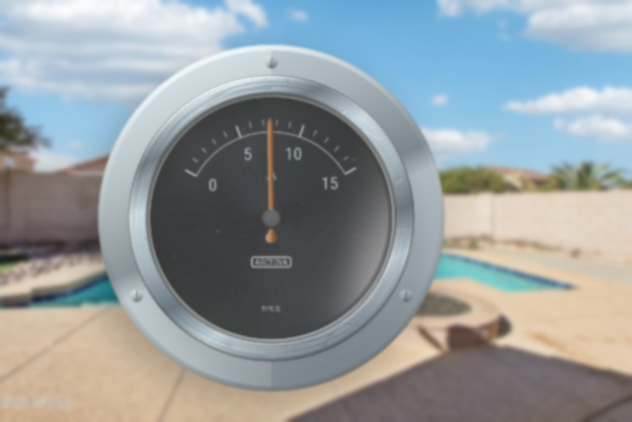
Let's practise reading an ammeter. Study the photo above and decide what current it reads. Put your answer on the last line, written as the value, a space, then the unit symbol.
7.5 A
